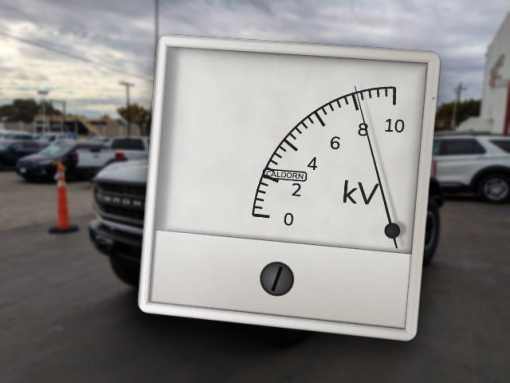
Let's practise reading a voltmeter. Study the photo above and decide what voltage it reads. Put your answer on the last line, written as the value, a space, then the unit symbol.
8.2 kV
